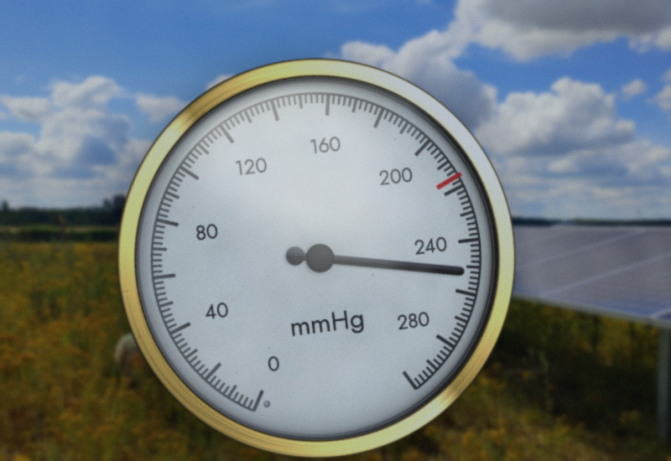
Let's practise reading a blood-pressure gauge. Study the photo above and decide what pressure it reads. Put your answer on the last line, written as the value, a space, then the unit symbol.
252 mmHg
